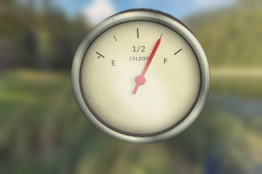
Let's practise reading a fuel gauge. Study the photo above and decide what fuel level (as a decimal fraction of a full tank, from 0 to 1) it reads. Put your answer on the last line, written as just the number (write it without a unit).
0.75
